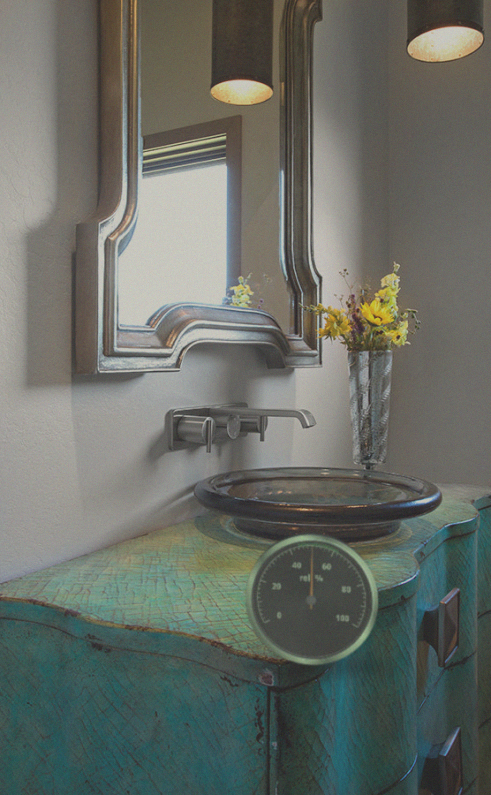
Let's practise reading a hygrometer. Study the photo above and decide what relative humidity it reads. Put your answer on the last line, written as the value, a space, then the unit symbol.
50 %
